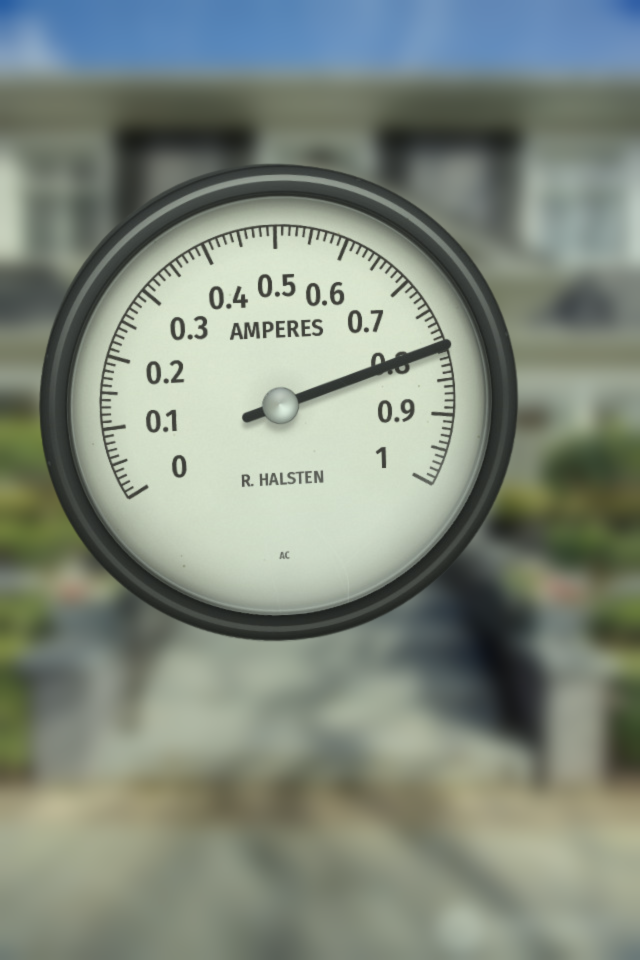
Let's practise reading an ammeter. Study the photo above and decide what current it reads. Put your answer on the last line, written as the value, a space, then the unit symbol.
0.8 A
